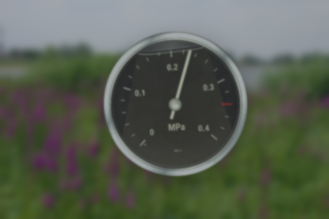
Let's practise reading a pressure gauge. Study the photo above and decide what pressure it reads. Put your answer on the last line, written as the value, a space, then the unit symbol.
0.23 MPa
